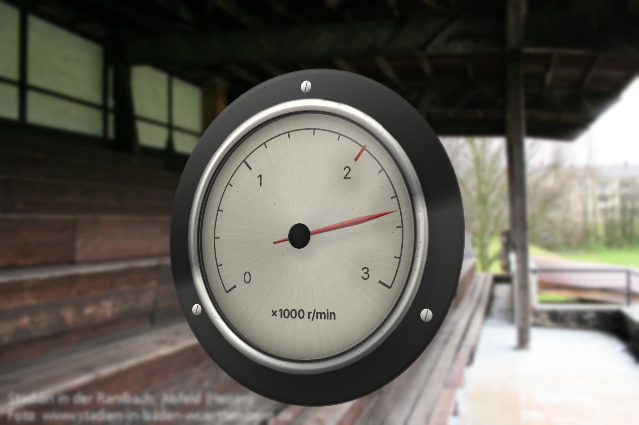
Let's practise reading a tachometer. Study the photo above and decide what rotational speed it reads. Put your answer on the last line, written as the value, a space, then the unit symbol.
2500 rpm
